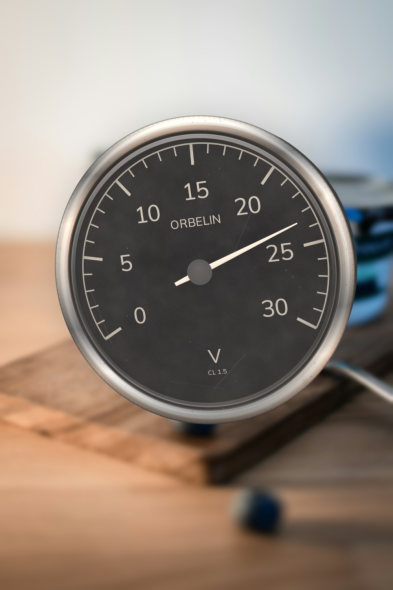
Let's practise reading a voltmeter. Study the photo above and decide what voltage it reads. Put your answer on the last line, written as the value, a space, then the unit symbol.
23.5 V
